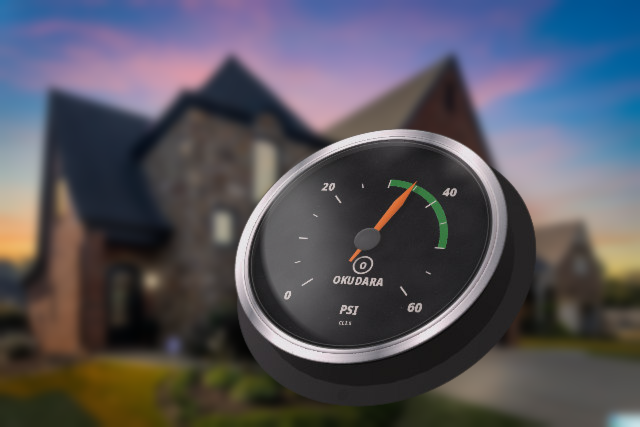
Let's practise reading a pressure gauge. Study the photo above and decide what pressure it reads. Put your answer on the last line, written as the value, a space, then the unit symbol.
35 psi
